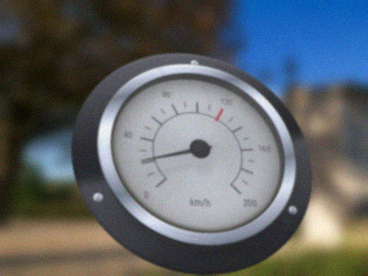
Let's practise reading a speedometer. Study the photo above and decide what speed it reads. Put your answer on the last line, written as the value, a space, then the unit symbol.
20 km/h
